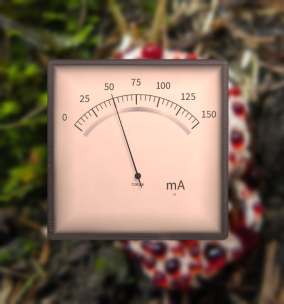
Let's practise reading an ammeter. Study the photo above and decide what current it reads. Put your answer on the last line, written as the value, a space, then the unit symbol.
50 mA
